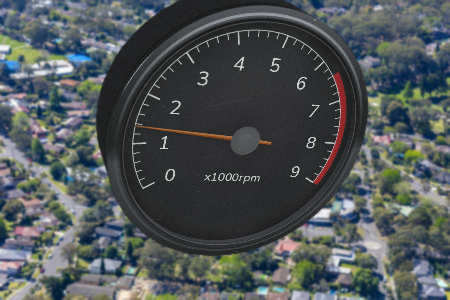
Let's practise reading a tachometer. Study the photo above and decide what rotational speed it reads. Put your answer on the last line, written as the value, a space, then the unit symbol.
1400 rpm
